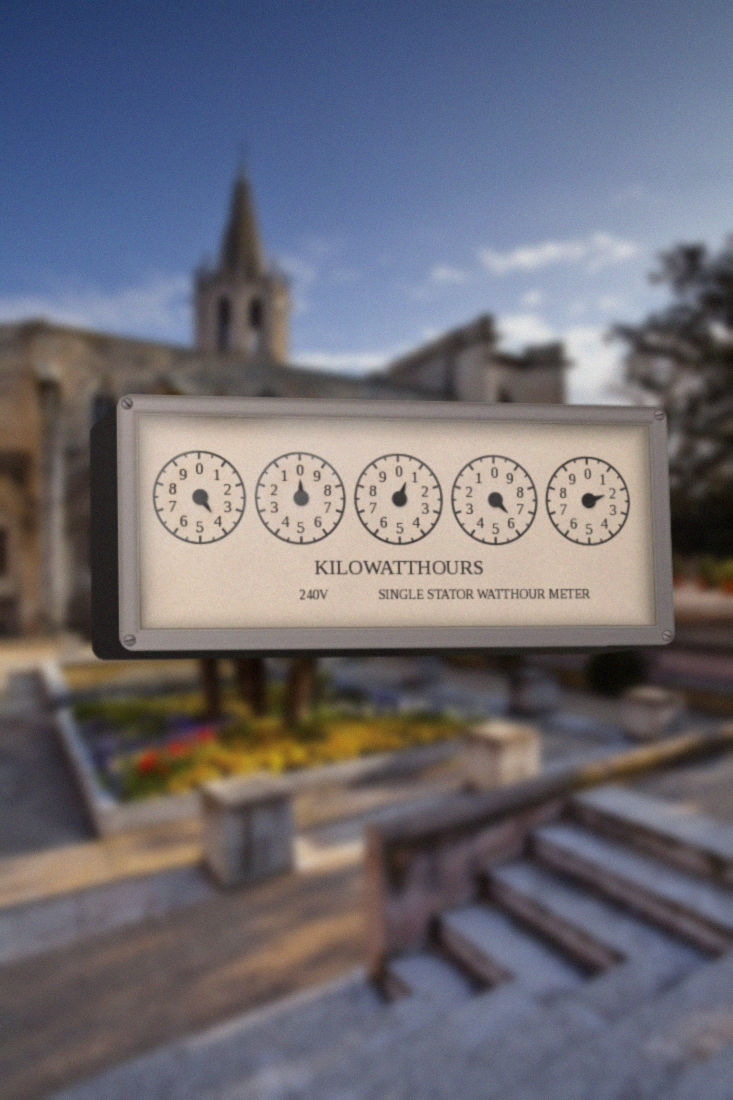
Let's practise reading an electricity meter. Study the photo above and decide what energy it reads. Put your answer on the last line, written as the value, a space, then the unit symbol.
40062 kWh
